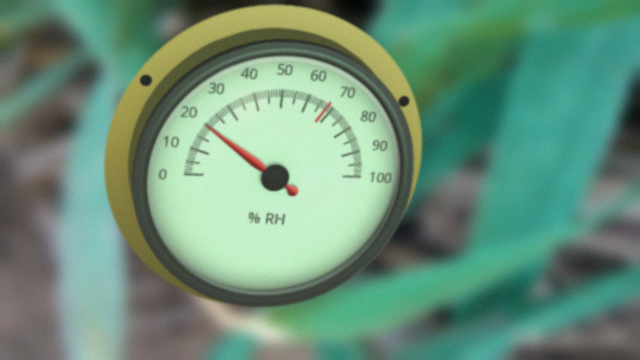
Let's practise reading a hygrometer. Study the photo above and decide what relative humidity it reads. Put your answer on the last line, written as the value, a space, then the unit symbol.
20 %
